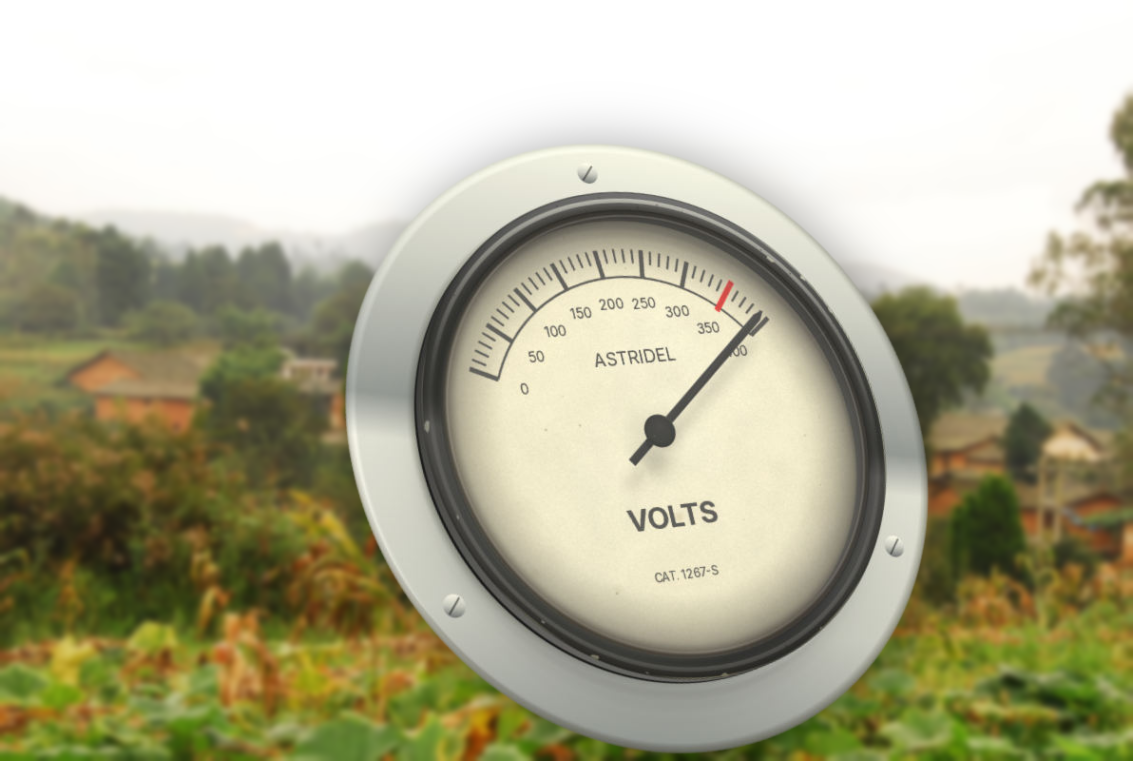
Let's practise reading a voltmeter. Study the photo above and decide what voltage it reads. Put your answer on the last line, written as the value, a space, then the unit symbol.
390 V
